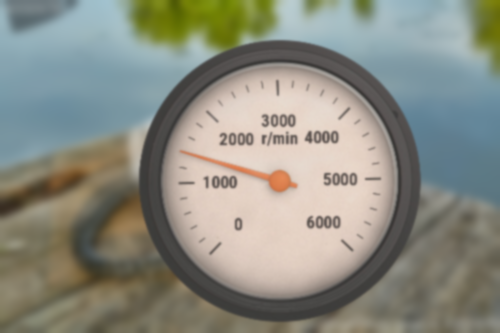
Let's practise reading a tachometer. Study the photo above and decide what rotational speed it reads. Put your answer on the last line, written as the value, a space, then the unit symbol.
1400 rpm
